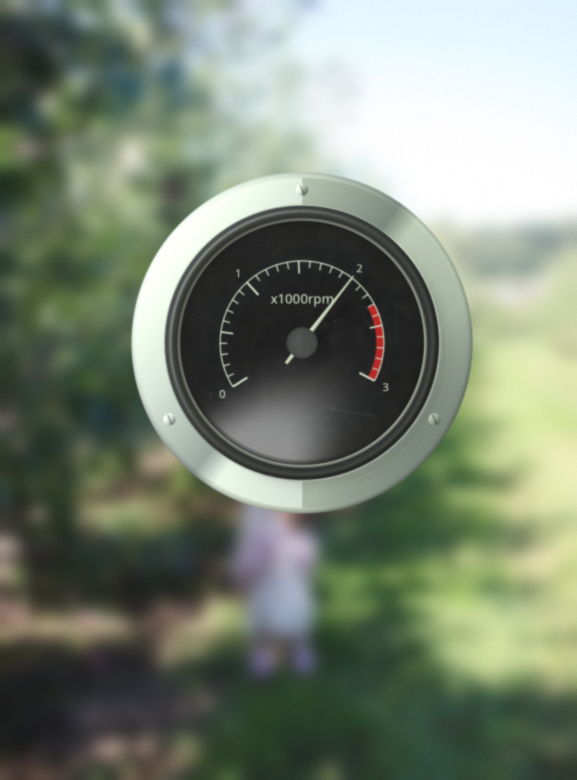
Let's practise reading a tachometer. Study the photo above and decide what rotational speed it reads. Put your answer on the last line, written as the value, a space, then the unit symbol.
2000 rpm
